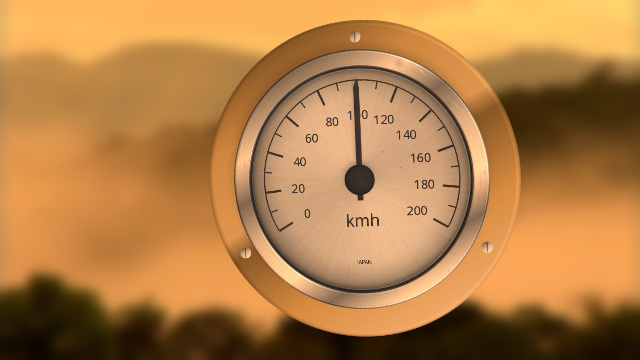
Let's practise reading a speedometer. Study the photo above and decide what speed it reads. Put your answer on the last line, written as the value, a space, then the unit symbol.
100 km/h
